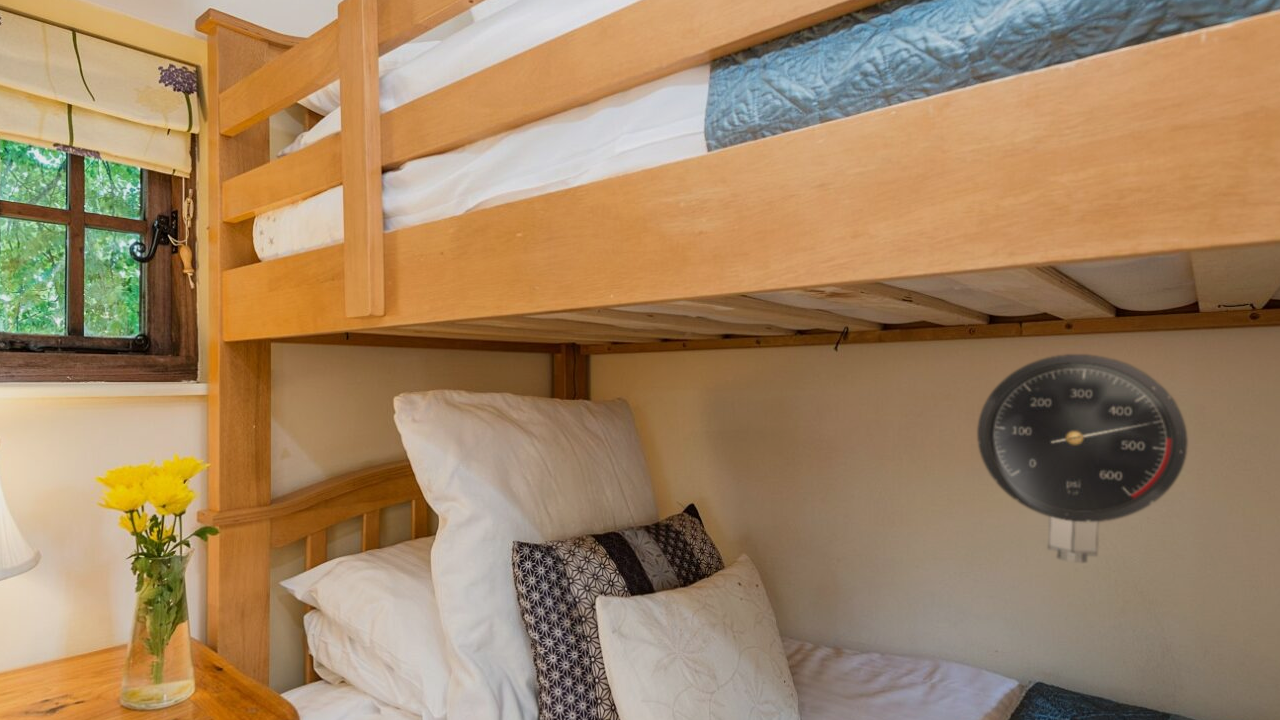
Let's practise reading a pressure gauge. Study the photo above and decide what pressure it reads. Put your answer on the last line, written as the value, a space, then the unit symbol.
450 psi
